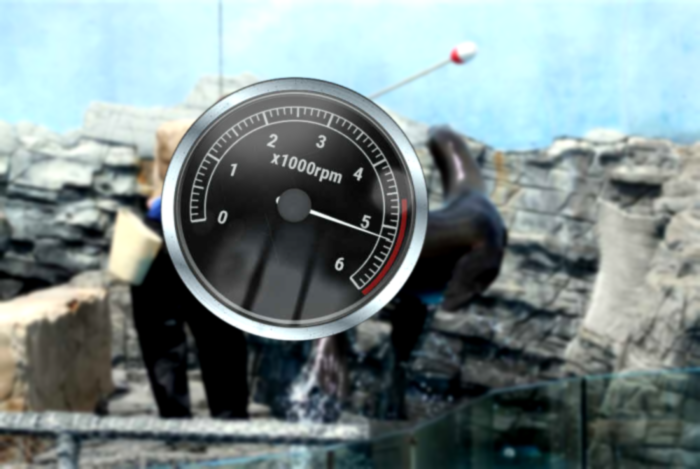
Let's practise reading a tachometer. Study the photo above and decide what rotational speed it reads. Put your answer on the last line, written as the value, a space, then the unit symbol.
5200 rpm
